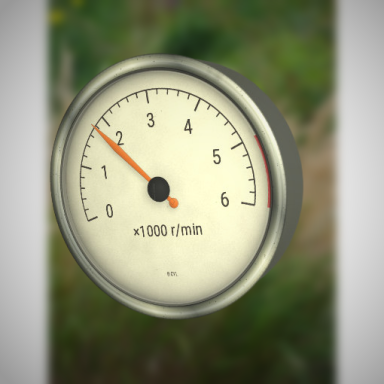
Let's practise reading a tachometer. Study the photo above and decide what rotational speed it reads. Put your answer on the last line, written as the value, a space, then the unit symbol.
1800 rpm
